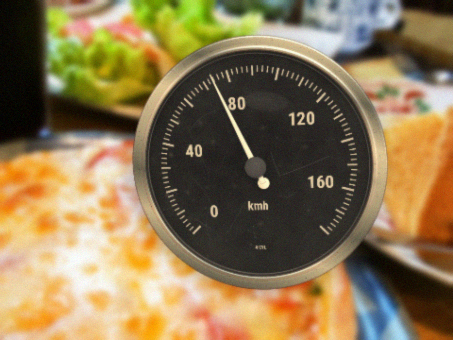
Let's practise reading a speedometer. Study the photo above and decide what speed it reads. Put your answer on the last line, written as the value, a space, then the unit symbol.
74 km/h
